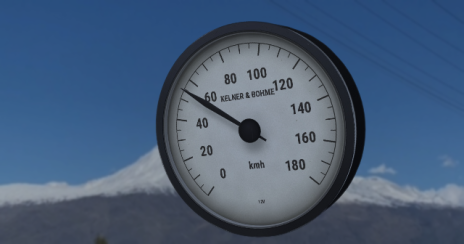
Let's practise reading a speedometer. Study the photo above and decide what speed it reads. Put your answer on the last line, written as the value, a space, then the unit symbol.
55 km/h
